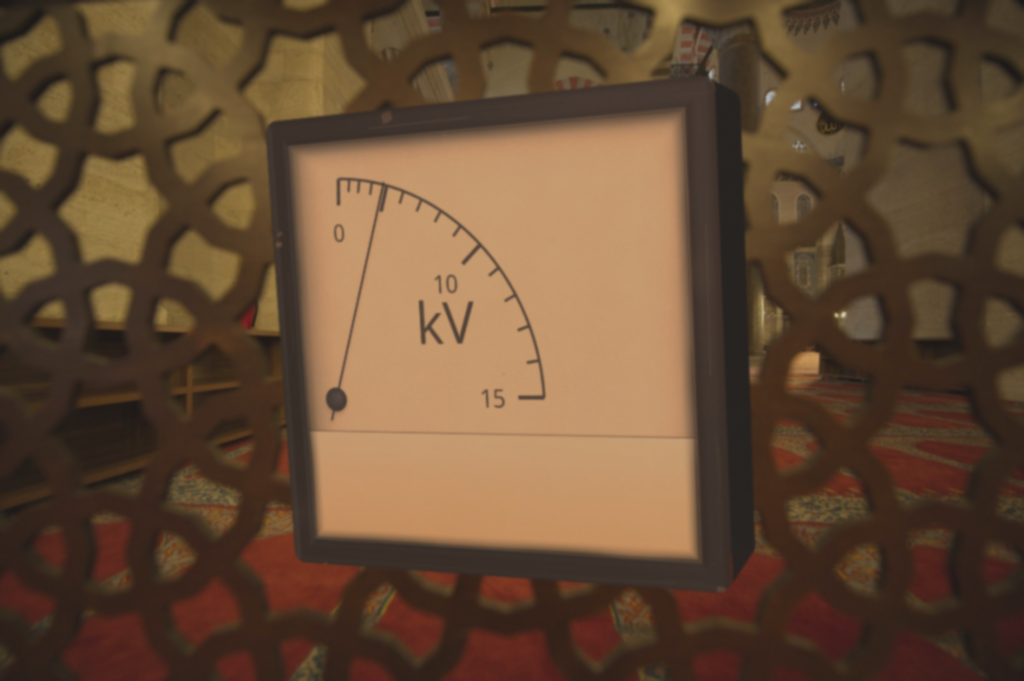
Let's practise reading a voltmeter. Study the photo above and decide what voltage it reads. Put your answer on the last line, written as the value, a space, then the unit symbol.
5 kV
